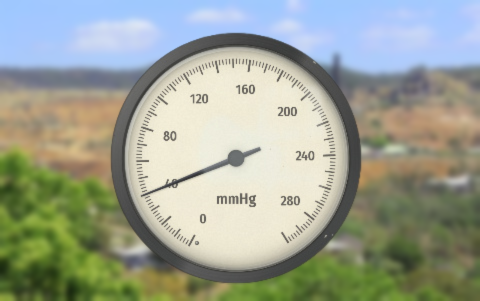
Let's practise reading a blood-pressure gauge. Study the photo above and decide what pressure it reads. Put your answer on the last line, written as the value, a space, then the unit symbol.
40 mmHg
